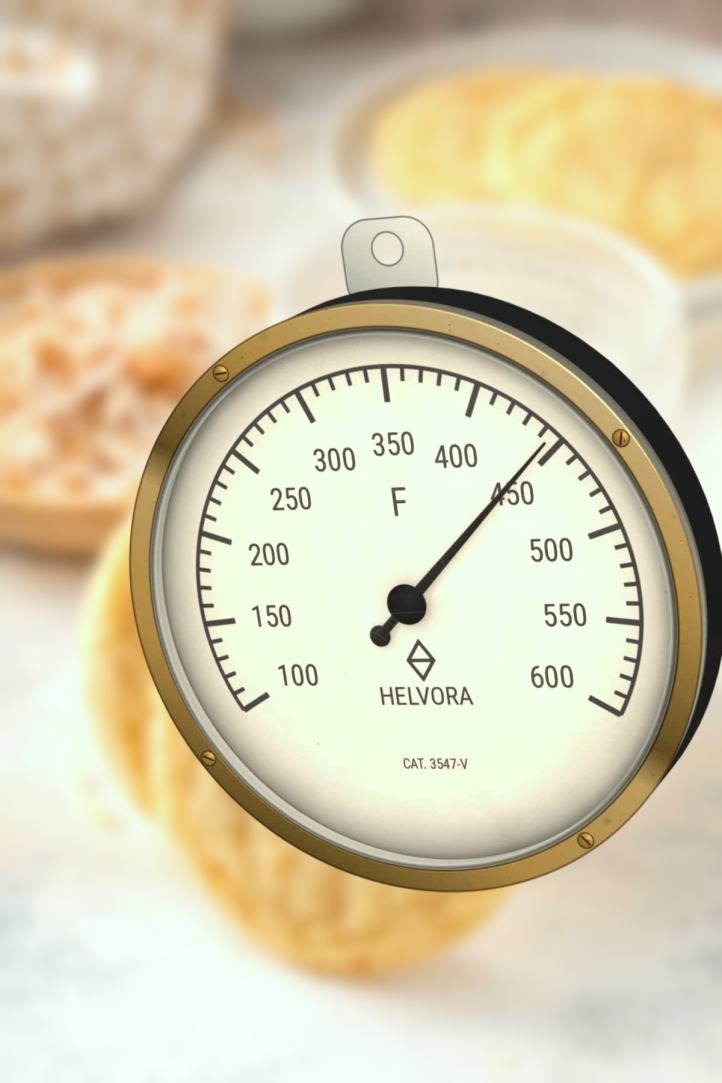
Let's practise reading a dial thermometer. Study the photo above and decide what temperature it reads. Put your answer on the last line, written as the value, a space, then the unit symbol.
445 °F
